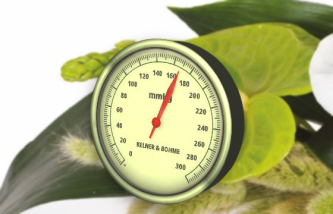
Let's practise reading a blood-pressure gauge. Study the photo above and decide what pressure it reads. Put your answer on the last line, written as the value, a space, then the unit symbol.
170 mmHg
